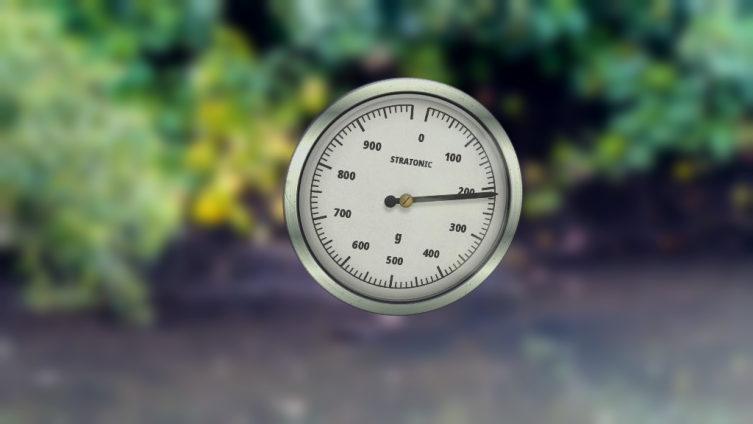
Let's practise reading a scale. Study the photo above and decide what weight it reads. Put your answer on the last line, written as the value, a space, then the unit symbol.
210 g
